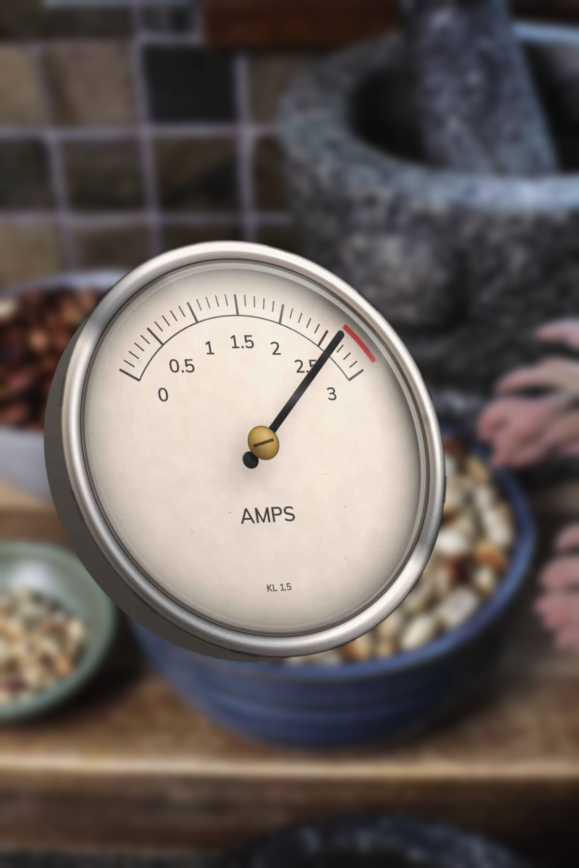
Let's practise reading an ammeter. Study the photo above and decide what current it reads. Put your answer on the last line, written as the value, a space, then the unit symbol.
2.6 A
